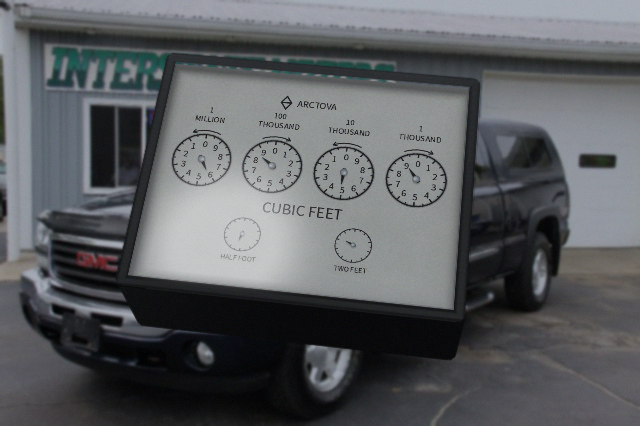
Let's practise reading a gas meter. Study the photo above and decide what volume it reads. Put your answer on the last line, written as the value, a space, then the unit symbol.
584900 ft³
